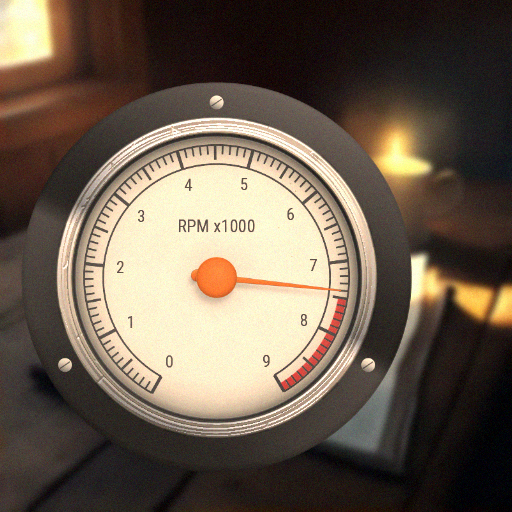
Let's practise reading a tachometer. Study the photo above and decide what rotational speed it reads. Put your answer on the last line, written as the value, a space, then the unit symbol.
7400 rpm
